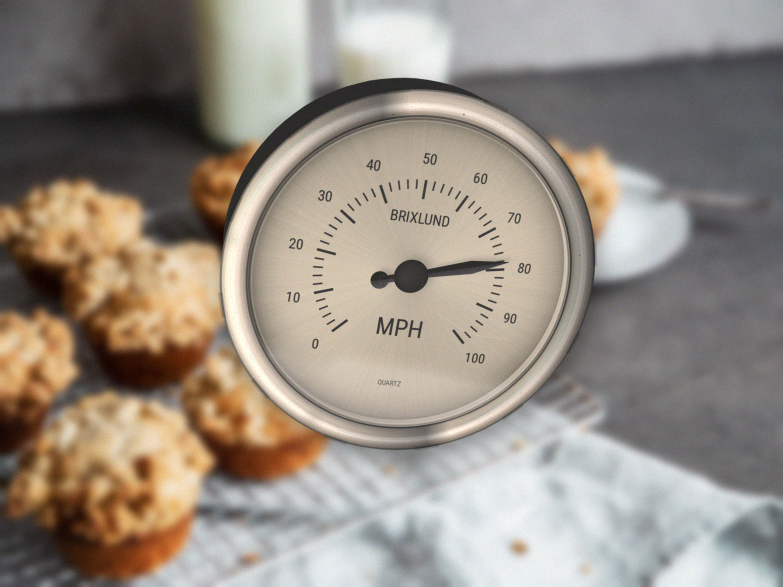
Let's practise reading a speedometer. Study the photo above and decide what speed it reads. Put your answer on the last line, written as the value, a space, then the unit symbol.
78 mph
